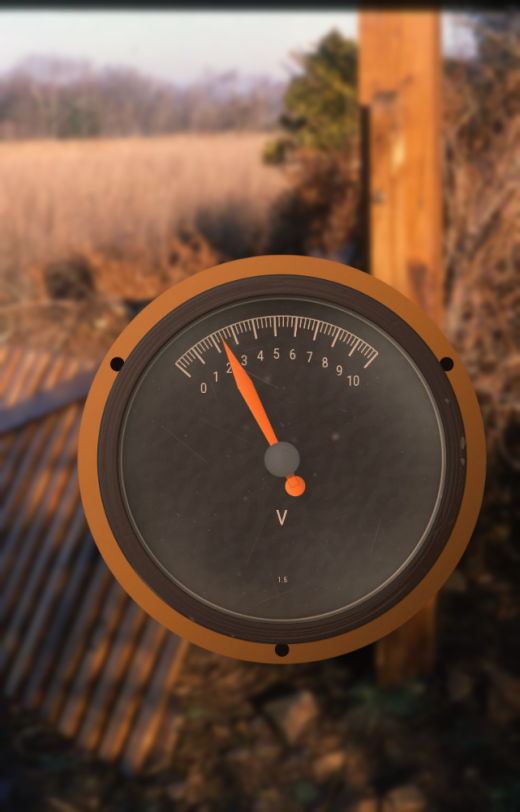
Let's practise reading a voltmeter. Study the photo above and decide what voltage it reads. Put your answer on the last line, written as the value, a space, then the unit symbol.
2.4 V
